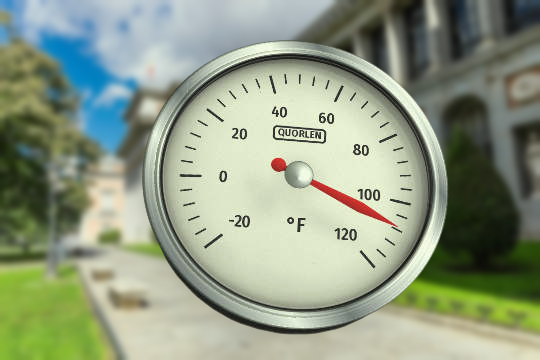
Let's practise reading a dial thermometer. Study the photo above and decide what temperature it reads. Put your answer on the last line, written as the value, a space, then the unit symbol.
108 °F
